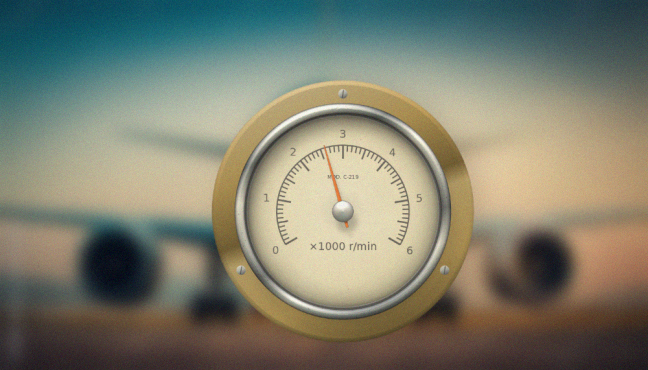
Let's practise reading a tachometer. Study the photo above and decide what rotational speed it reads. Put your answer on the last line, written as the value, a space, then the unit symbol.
2600 rpm
